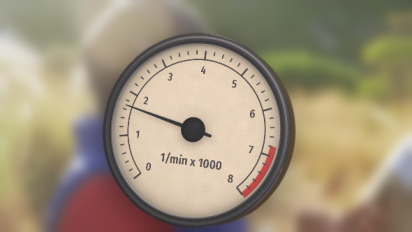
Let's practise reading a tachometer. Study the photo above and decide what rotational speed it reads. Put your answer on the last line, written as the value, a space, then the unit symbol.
1700 rpm
